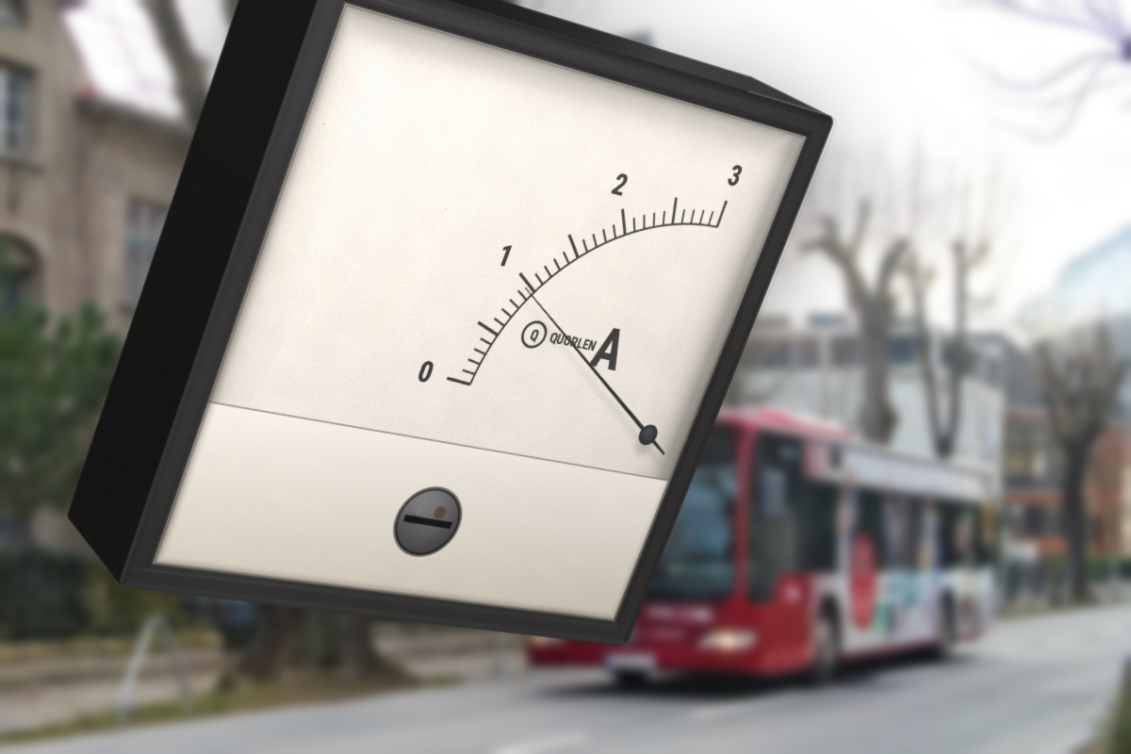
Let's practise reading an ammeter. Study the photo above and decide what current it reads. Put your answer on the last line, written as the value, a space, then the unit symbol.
0.95 A
